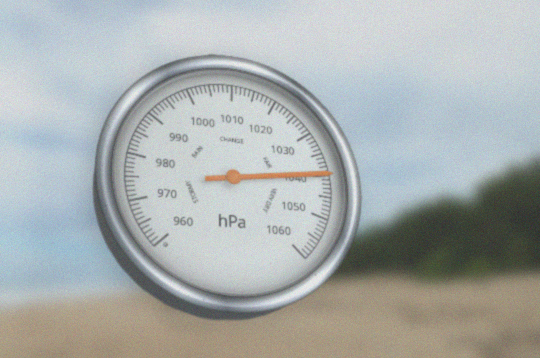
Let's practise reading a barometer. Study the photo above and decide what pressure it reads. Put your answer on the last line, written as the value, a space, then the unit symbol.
1040 hPa
